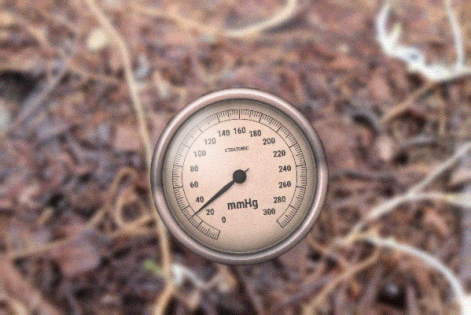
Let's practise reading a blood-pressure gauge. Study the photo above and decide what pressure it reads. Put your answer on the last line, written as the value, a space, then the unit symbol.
30 mmHg
